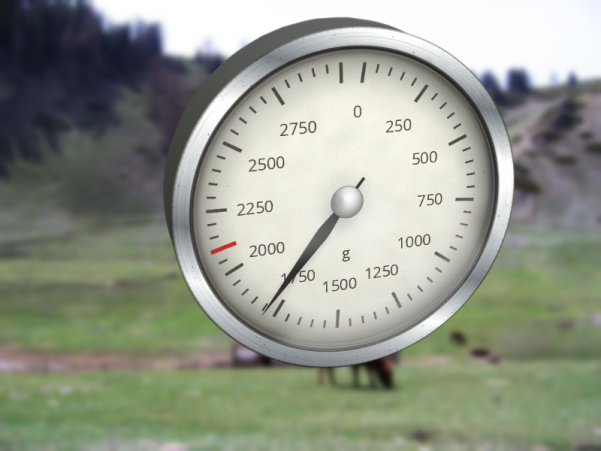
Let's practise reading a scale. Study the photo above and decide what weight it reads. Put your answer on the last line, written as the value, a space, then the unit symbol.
1800 g
